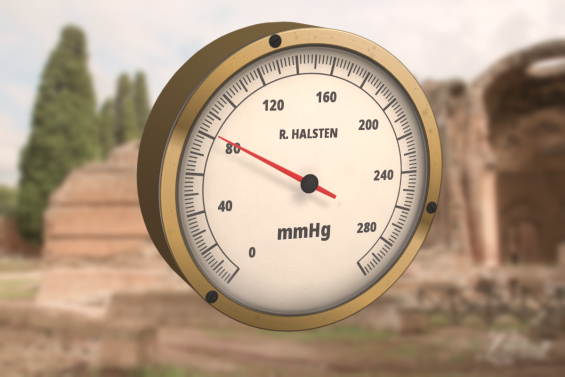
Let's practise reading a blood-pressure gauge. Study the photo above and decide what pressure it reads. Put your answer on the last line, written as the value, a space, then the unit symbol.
82 mmHg
